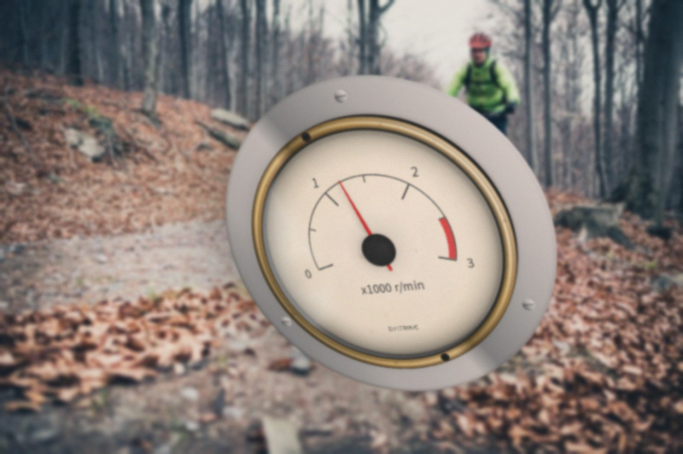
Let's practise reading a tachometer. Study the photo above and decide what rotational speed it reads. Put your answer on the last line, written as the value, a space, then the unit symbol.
1250 rpm
